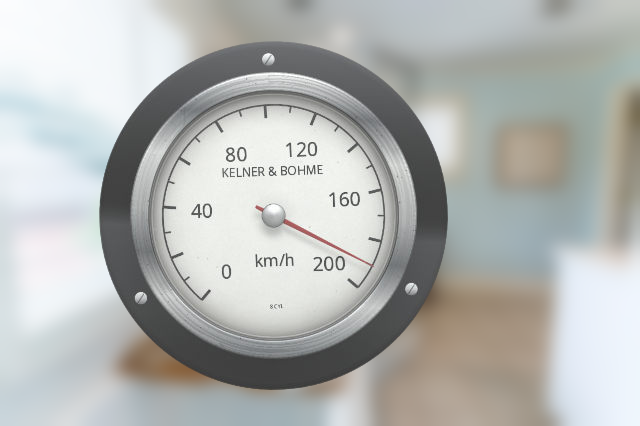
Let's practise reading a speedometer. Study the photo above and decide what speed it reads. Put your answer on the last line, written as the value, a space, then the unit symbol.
190 km/h
